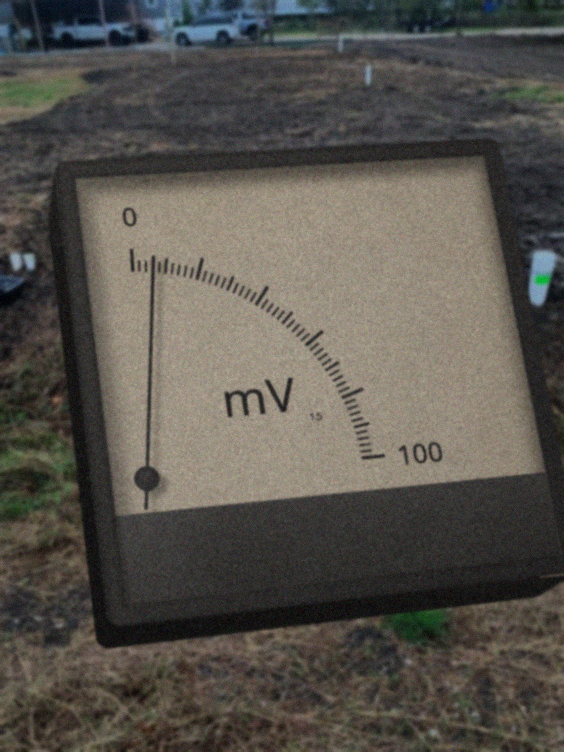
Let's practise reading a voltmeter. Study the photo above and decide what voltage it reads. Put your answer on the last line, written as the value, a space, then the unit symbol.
6 mV
